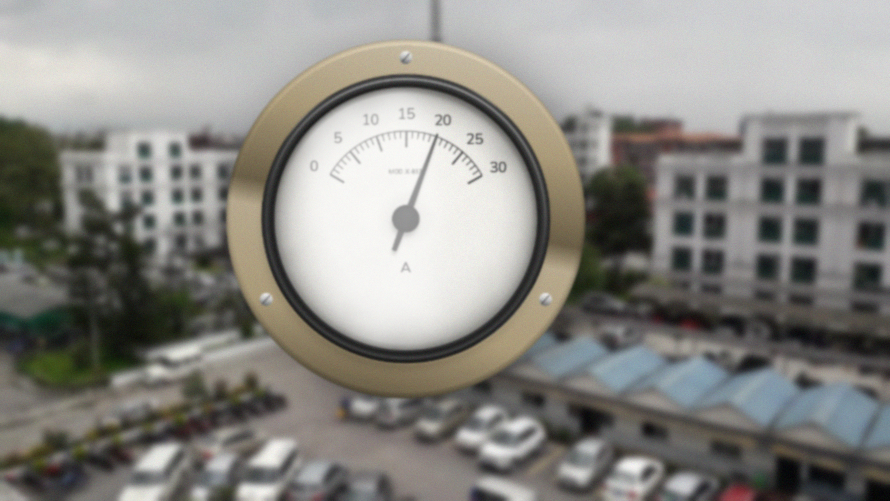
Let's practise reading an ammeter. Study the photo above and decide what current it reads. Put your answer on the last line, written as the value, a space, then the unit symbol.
20 A
